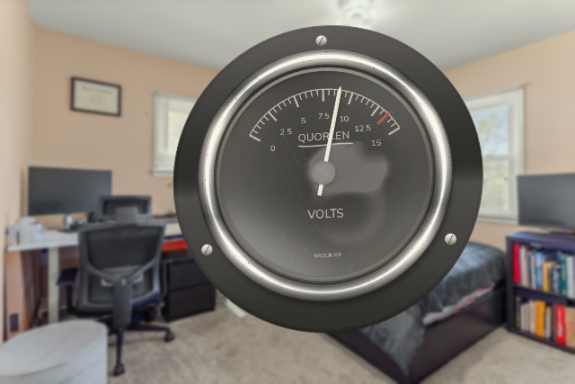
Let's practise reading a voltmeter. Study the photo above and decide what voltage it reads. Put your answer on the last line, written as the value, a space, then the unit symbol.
9 V
